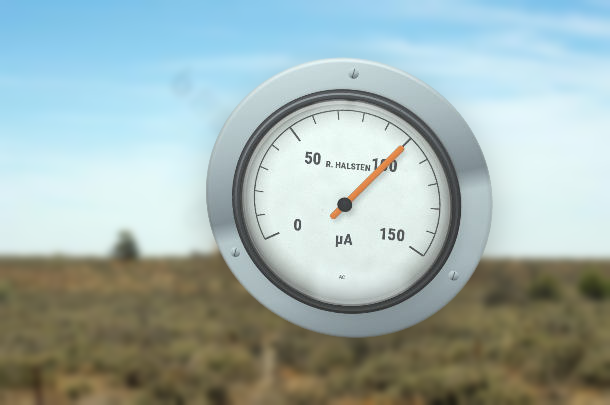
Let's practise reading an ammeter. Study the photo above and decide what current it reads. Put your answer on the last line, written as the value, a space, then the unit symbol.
100 µA
